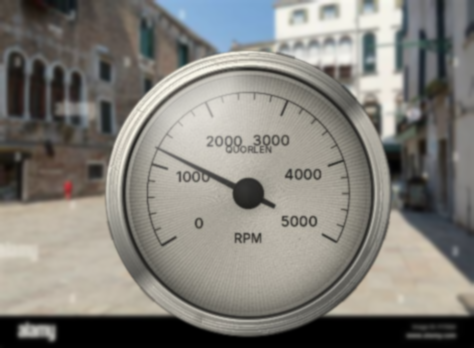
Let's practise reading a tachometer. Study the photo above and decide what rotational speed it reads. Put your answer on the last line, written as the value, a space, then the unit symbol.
1200 rpm
